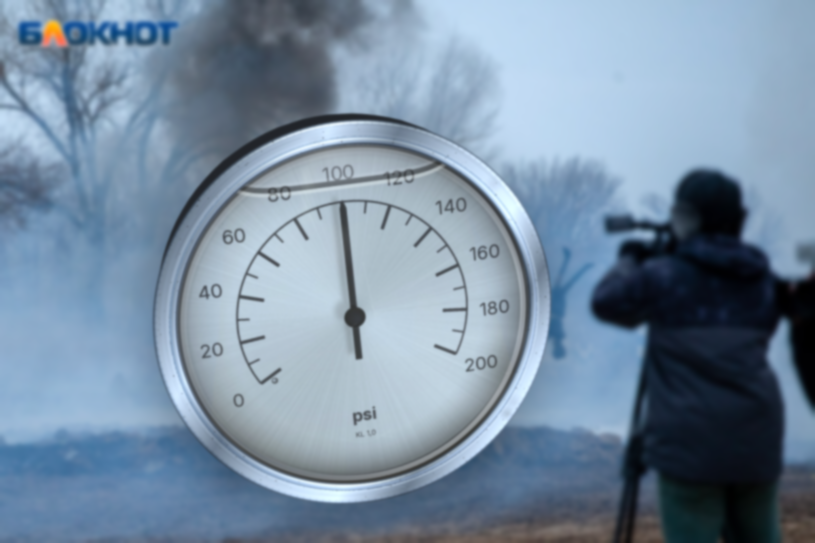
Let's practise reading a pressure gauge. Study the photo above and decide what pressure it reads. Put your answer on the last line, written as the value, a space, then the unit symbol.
100 psi
